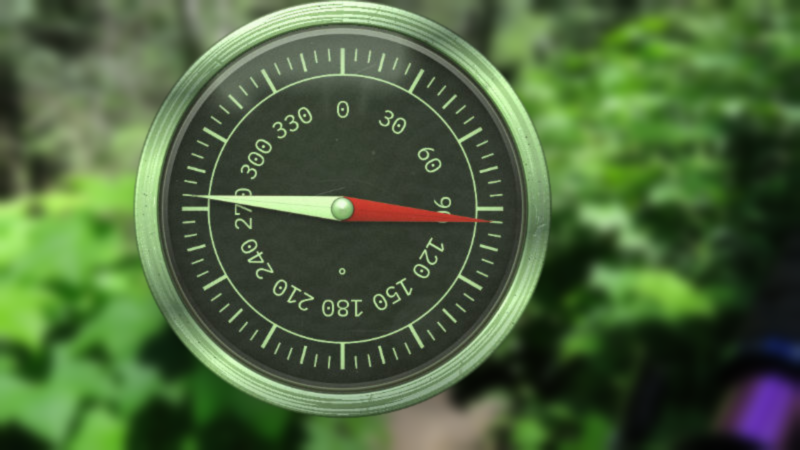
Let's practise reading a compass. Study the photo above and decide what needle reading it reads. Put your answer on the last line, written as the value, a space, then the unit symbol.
95 °
